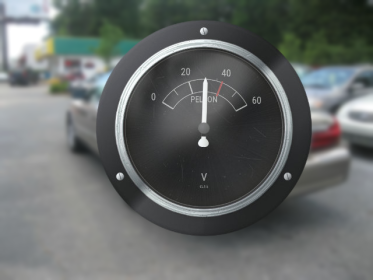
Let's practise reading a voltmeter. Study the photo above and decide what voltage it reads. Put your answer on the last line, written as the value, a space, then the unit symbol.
30 V
